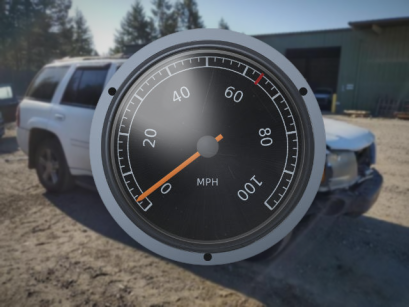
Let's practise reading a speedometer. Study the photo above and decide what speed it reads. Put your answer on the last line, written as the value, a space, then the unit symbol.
3 mph
